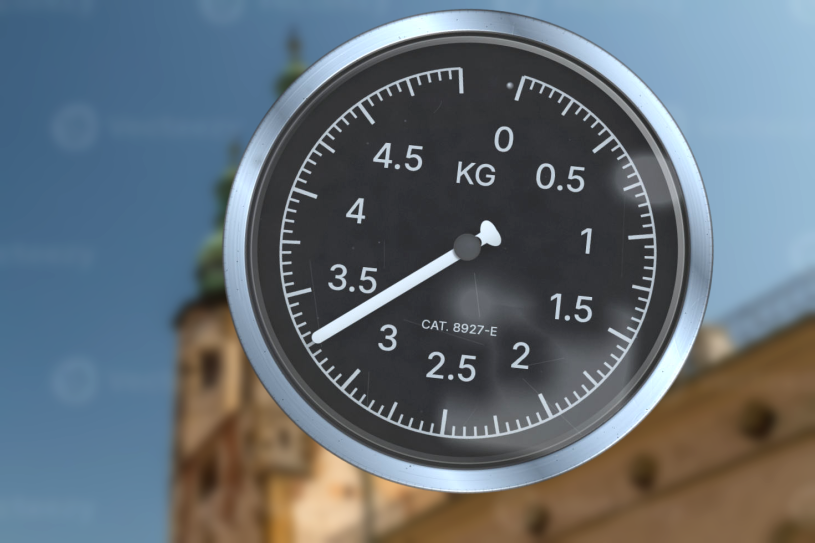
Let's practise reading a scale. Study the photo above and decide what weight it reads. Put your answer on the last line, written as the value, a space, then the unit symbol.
3.25 kg
